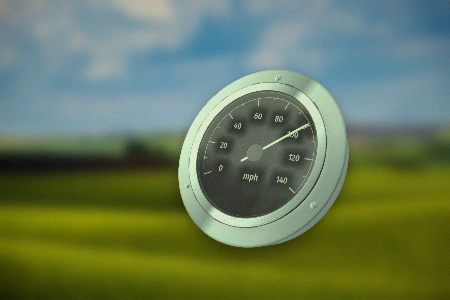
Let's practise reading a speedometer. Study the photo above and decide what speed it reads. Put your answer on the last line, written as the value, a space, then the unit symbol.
100 mph
